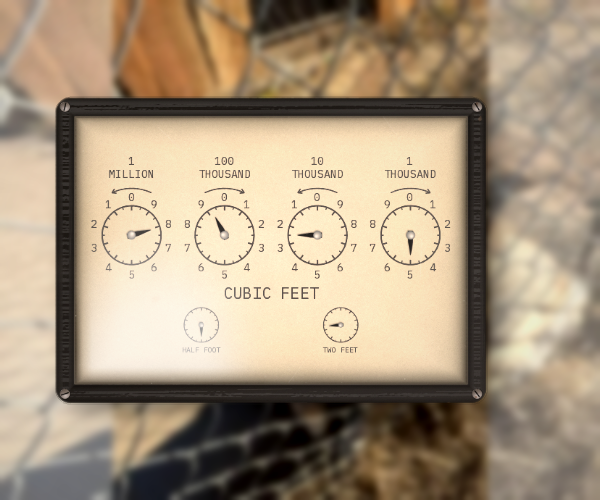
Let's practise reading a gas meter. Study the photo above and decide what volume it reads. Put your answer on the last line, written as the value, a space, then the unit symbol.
792500 ft³
